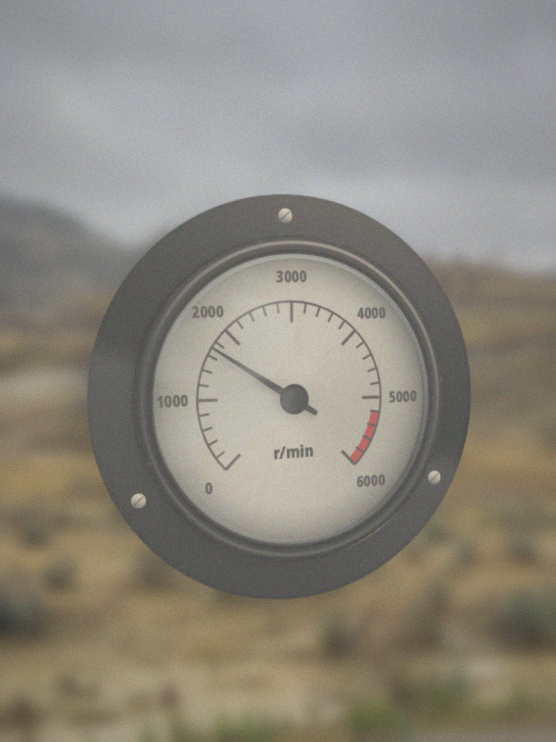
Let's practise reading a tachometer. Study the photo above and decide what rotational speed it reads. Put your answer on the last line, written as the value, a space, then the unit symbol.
1700 rpm
